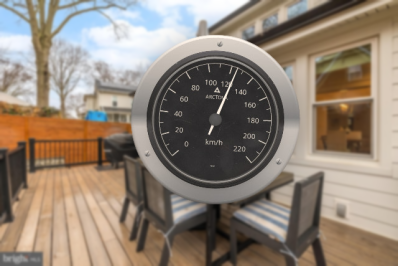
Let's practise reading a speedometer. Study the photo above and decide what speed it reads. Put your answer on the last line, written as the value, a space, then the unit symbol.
125 km/h
